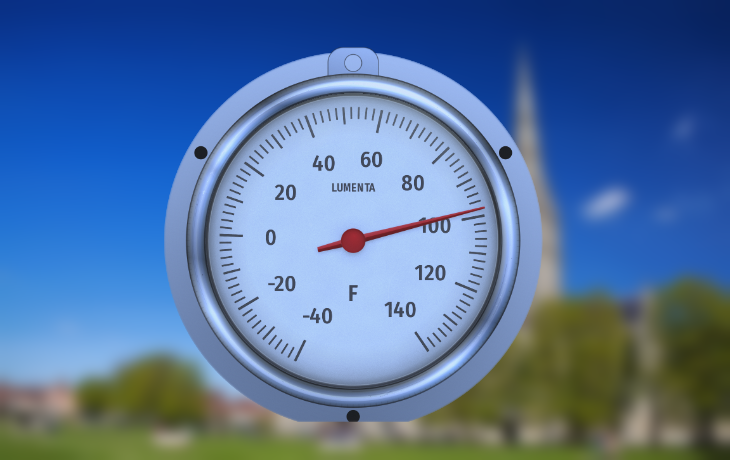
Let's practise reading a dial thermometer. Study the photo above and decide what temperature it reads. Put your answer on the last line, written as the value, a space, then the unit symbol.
98 °F
